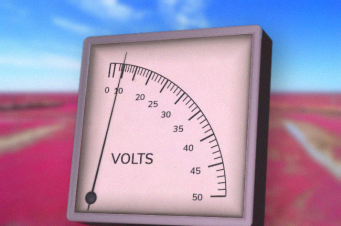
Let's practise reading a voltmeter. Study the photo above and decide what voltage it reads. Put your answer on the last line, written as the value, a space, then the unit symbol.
10 V
